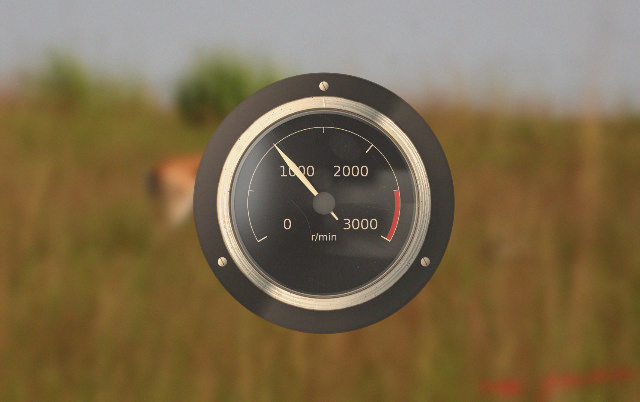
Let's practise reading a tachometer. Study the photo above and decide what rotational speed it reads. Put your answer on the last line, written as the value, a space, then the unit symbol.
1000 rpm
